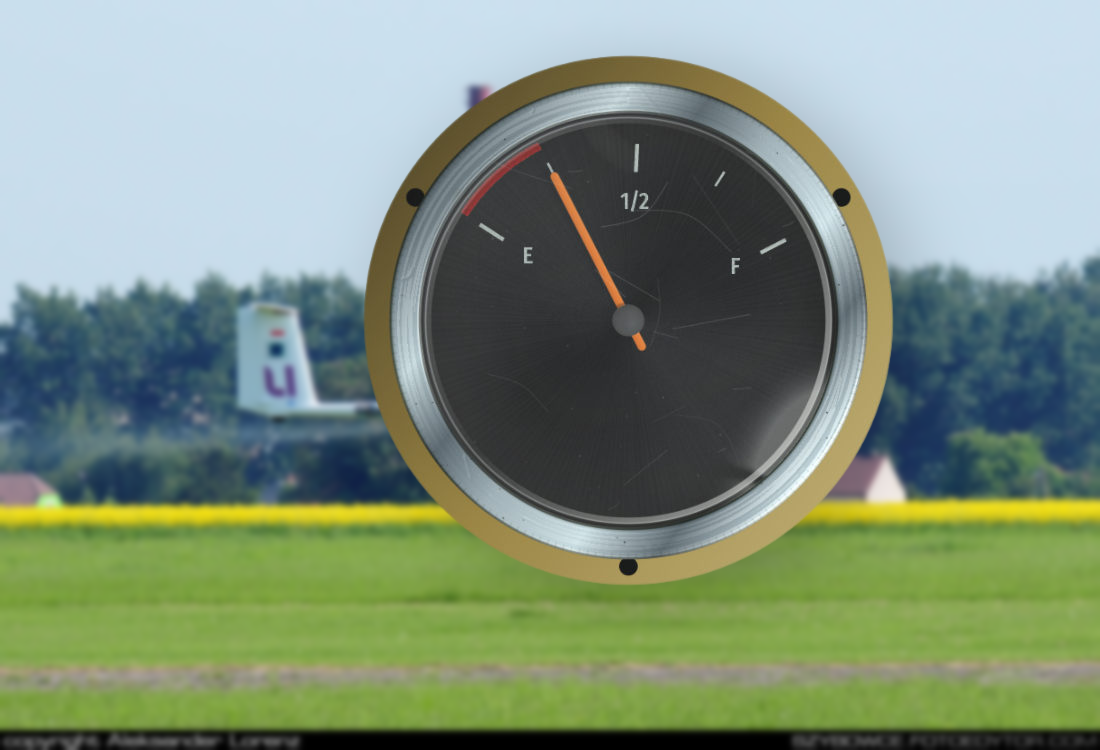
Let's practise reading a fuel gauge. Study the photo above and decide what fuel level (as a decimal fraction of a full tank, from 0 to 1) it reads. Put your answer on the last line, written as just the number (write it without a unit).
0.25
